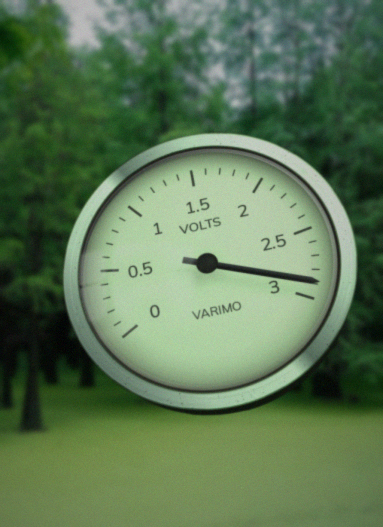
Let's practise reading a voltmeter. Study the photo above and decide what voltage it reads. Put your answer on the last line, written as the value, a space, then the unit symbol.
2.9 V
